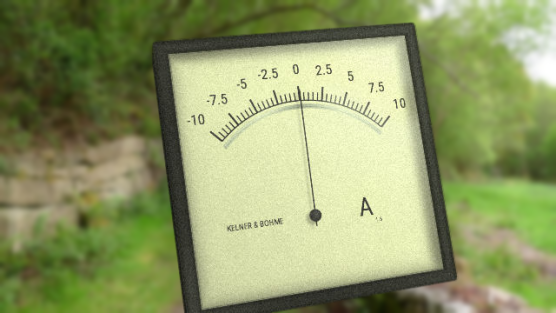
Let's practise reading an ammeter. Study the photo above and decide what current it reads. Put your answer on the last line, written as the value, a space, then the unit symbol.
0 A
